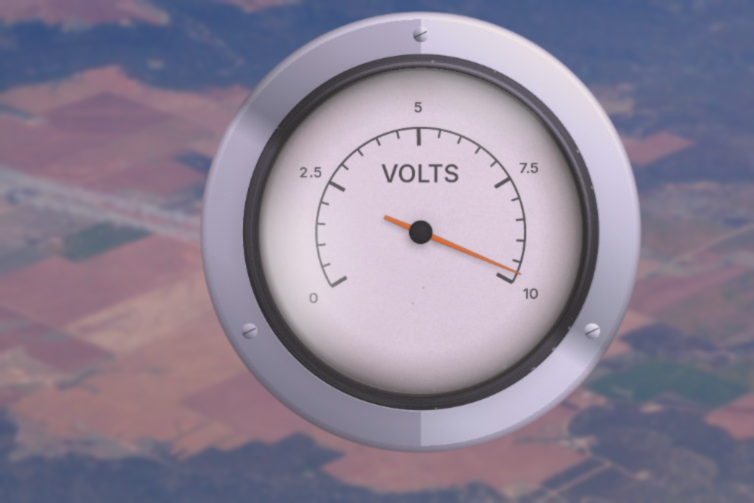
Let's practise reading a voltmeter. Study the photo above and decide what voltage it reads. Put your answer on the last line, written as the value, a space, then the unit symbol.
9.75 V
